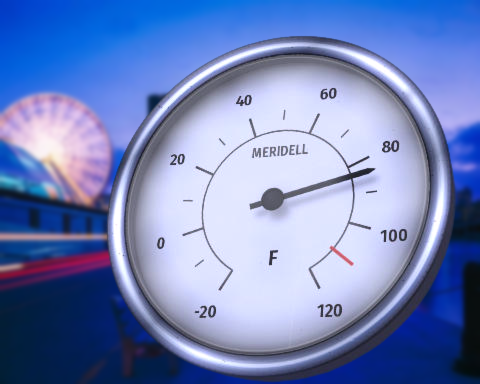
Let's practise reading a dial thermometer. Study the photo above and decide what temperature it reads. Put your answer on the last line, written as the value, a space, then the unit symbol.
85 °F
